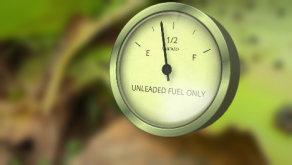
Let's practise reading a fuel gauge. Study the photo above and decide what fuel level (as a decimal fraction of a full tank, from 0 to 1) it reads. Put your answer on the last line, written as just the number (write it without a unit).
0.375
